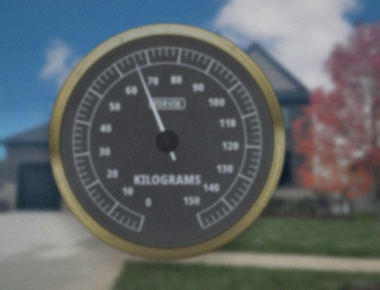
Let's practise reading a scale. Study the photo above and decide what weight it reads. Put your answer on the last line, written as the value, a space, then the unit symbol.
66 kg
